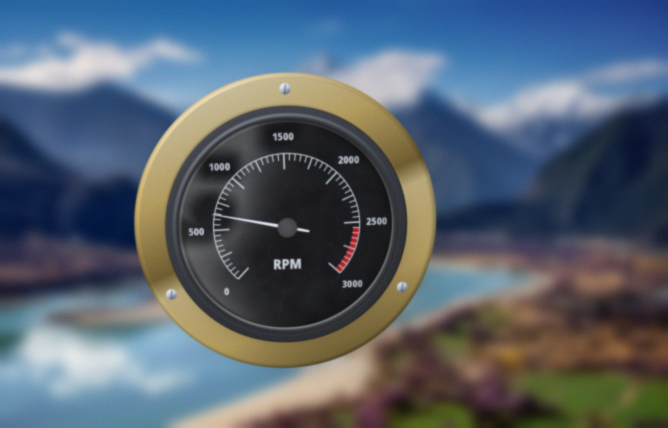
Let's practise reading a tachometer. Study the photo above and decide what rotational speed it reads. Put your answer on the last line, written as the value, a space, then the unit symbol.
650 rpm
